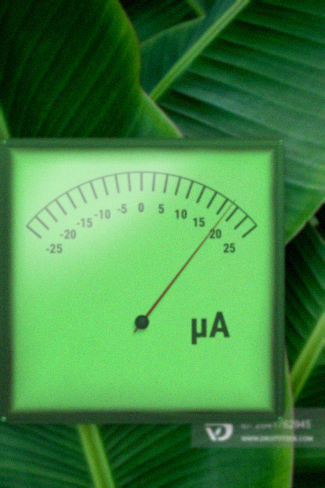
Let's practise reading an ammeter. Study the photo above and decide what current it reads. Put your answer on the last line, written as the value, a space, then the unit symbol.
18.75 µA
